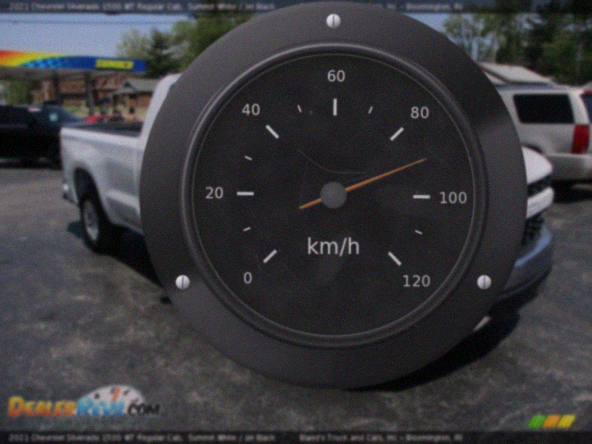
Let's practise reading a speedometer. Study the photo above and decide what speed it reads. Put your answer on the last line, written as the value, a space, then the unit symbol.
90 km/h
